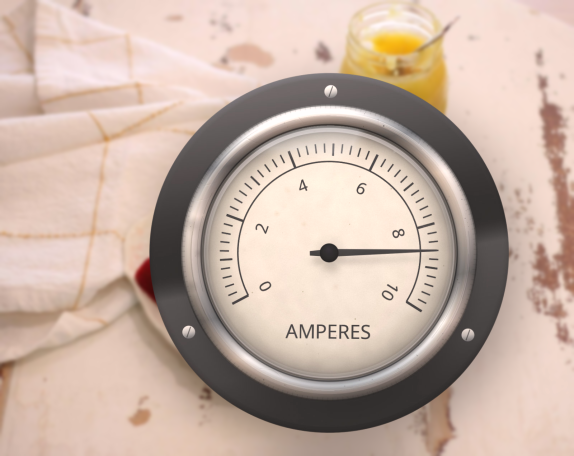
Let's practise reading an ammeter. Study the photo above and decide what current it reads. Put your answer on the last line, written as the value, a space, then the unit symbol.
8.6 A
